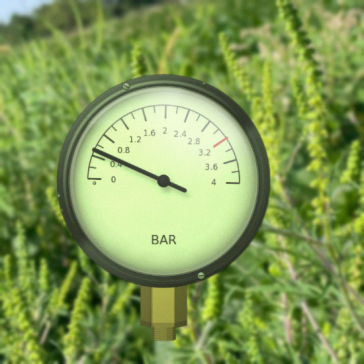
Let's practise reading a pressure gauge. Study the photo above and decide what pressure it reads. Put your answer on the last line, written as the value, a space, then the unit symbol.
0.5 bar
